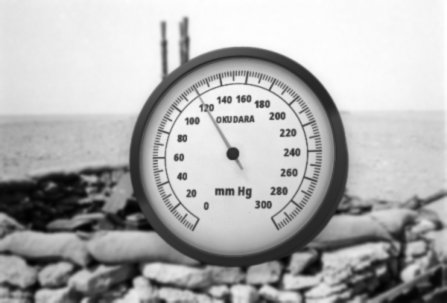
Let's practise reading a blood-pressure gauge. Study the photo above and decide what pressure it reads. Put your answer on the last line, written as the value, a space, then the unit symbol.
120 mmHg
